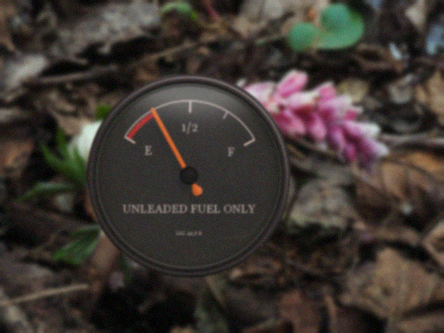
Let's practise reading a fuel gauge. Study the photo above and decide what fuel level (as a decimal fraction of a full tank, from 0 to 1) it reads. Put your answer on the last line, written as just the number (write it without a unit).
0.25
